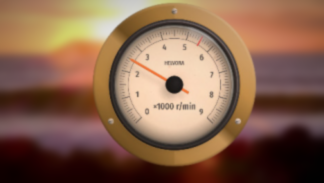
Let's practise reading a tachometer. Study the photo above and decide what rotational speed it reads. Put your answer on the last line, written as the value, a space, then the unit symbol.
2500 rpm
